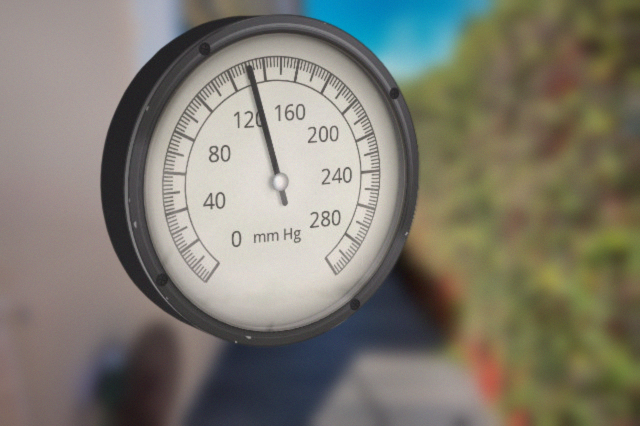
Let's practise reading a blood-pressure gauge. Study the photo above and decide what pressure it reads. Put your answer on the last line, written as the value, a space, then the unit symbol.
130 mmHg
